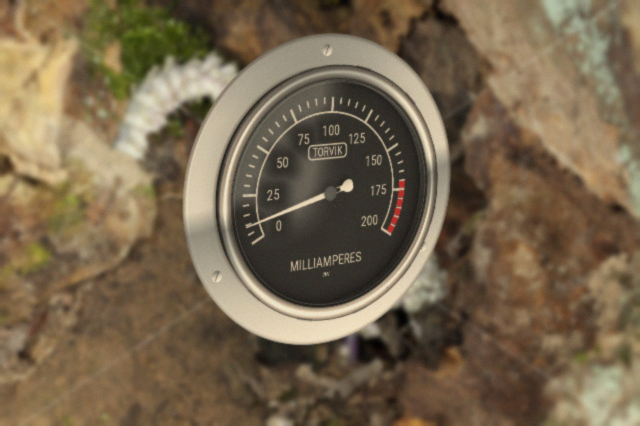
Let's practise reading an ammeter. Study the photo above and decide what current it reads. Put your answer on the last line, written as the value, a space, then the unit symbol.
10 mA
